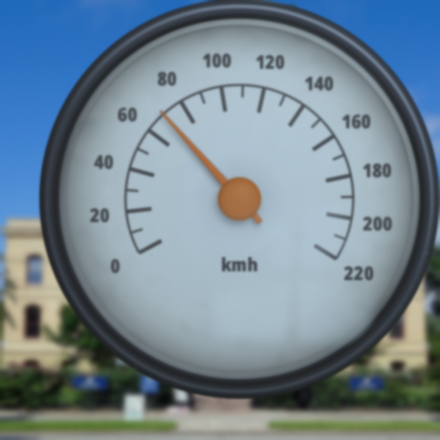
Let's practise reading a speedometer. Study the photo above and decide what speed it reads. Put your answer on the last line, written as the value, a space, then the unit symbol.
70 km/h
